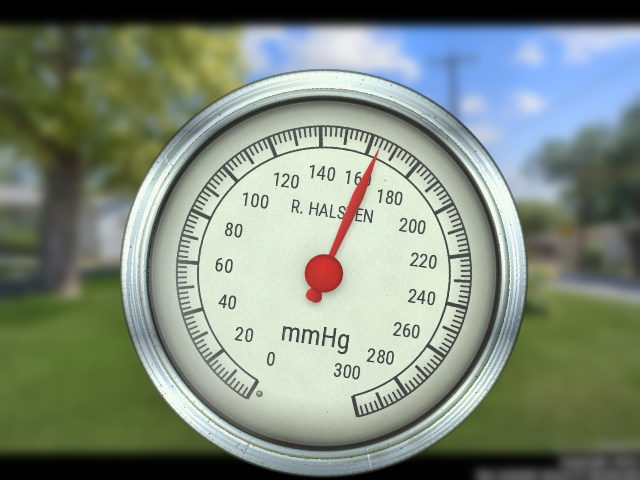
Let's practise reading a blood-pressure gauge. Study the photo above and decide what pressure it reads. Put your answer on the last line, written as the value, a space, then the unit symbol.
164 mmHg
